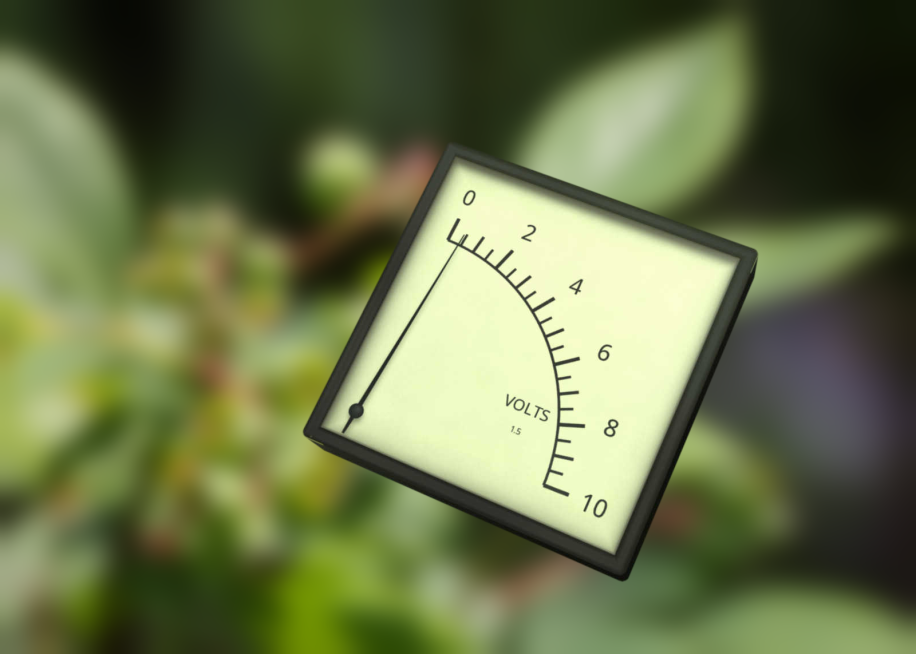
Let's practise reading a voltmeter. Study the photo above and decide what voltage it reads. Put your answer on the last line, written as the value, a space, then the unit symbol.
0.5 V
